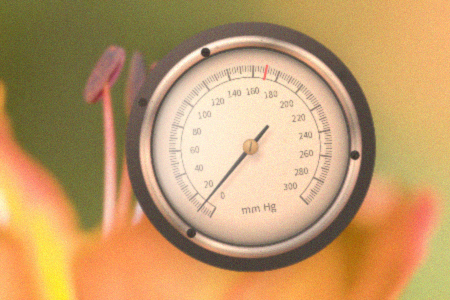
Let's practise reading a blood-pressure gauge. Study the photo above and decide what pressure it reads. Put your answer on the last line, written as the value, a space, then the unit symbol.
10 mmHg
